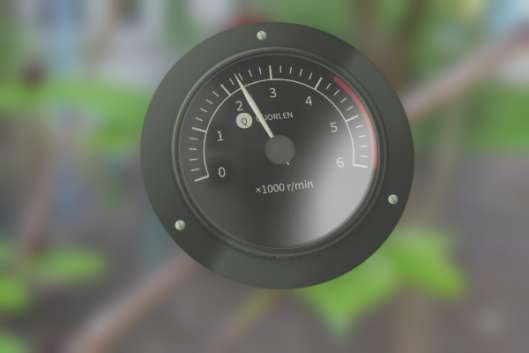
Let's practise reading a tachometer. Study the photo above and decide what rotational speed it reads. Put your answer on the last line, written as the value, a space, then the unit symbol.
2300 rpm
